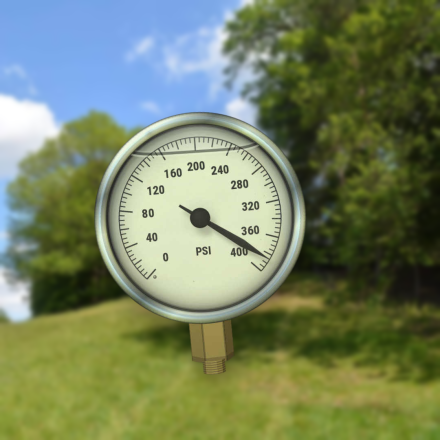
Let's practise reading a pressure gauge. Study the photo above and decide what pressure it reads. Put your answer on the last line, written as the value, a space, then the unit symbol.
385 psi
